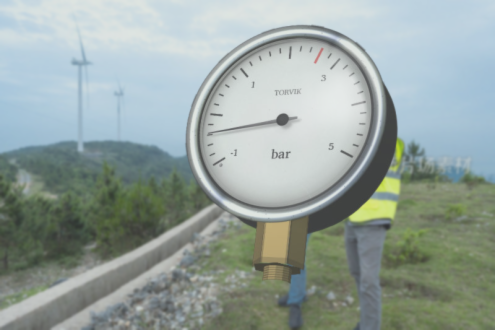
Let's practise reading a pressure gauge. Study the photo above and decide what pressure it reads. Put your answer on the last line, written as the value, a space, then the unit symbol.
-0.4 bar
